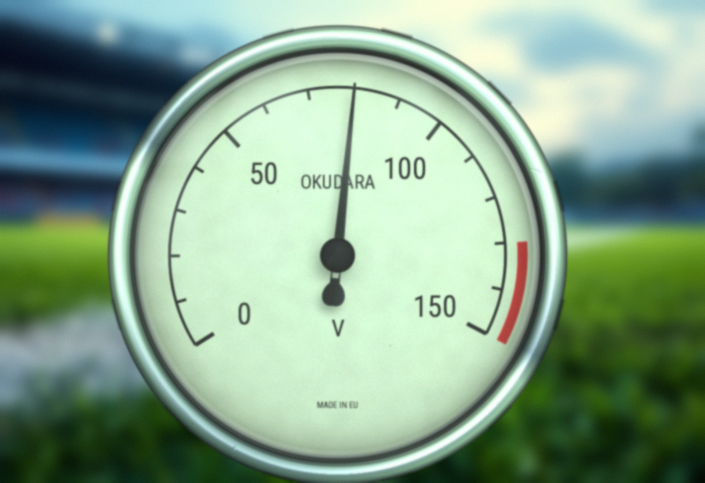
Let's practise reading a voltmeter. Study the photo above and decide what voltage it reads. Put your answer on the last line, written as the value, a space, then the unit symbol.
80 V
